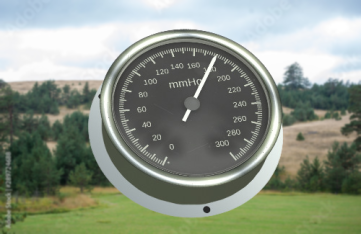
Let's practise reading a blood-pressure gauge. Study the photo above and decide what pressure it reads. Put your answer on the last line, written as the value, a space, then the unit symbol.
180 mmHg
